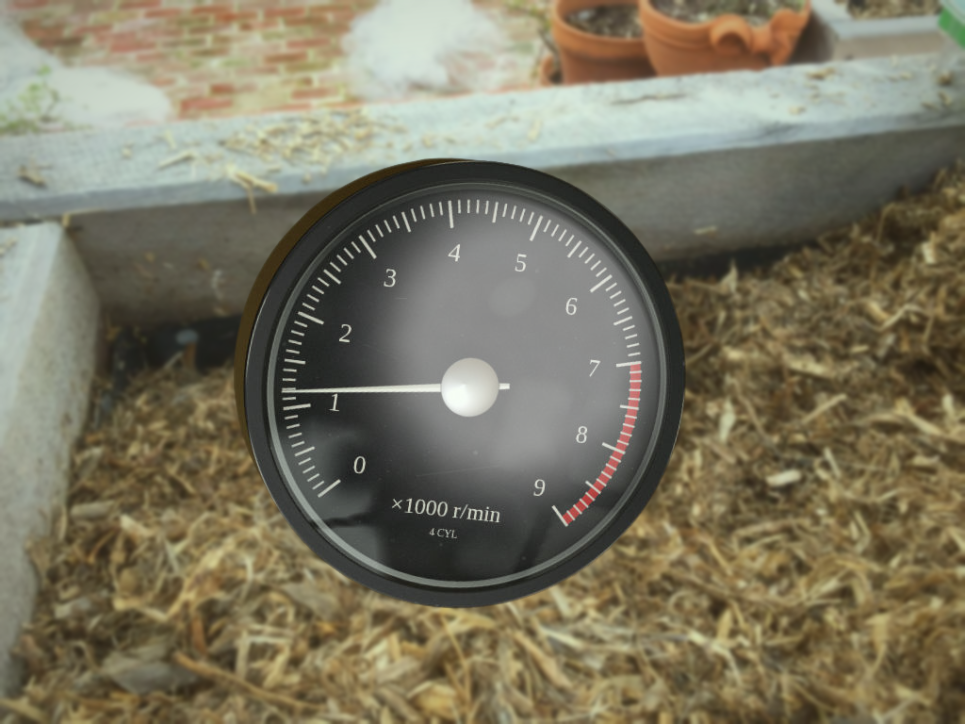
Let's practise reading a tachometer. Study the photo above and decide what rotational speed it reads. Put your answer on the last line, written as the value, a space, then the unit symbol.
1200 rpm
